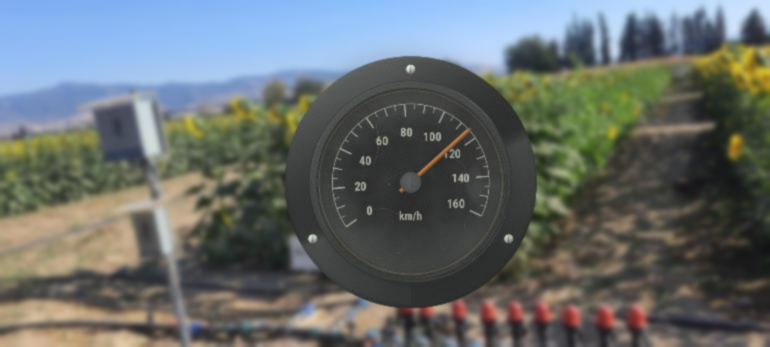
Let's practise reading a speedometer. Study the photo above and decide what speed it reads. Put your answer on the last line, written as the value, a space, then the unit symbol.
115 km/h
